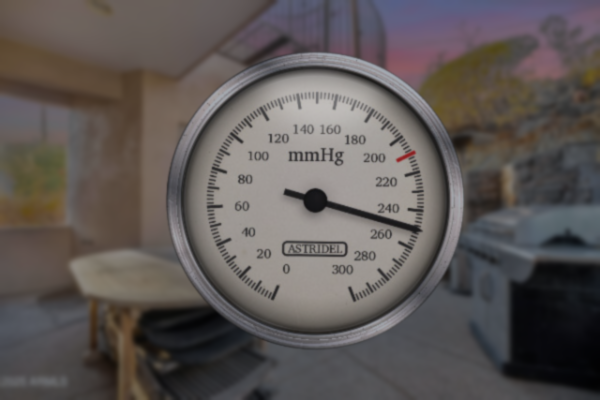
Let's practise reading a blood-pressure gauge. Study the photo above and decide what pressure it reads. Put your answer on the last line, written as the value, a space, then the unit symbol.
250 mmHg
